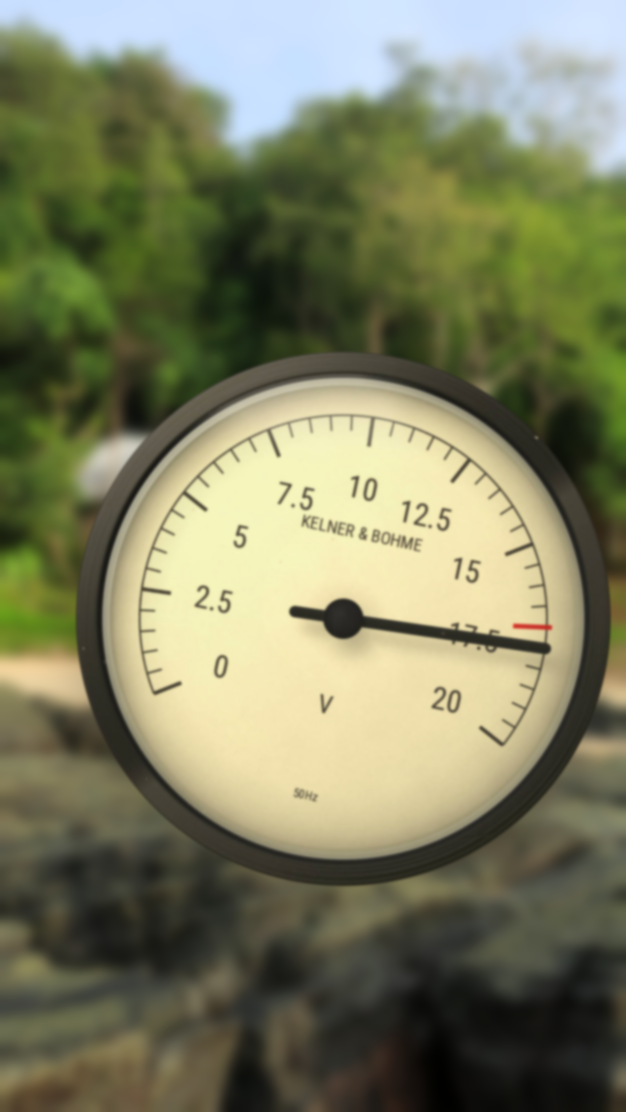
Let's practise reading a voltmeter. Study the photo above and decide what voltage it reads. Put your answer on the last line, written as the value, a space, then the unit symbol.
17.5 V
